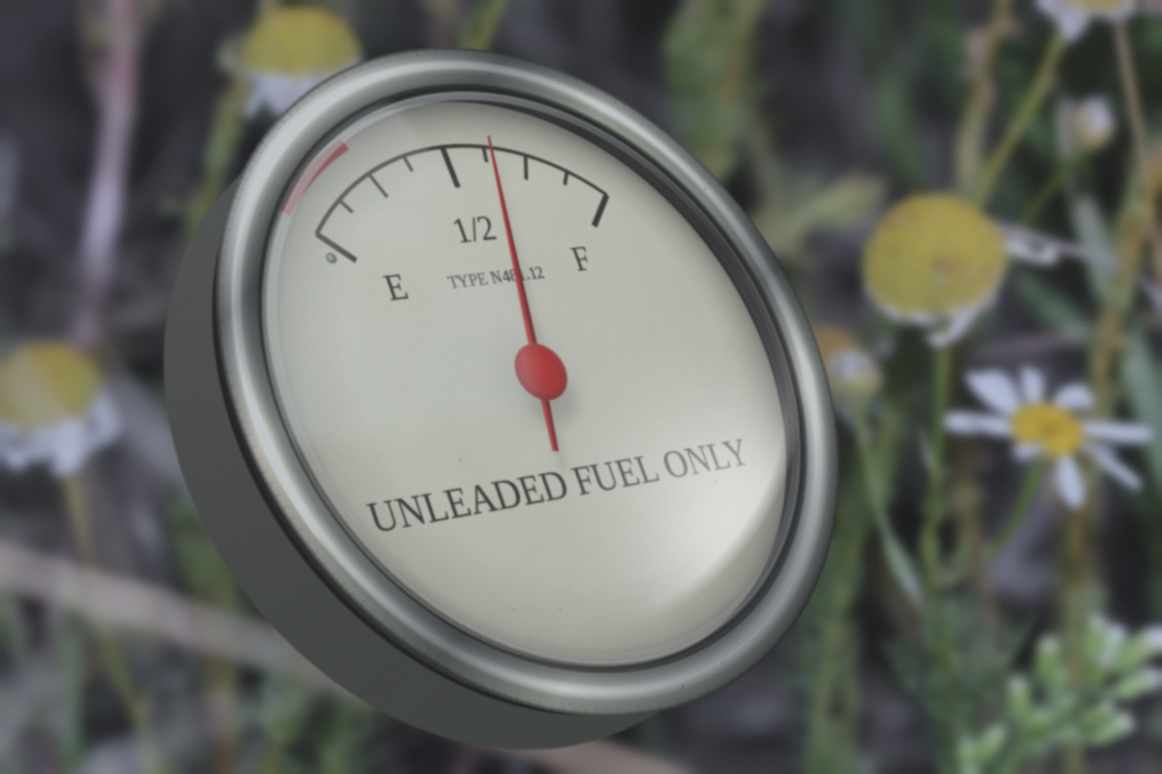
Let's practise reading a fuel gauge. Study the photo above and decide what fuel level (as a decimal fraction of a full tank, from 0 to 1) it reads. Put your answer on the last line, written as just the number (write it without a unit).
0.625
